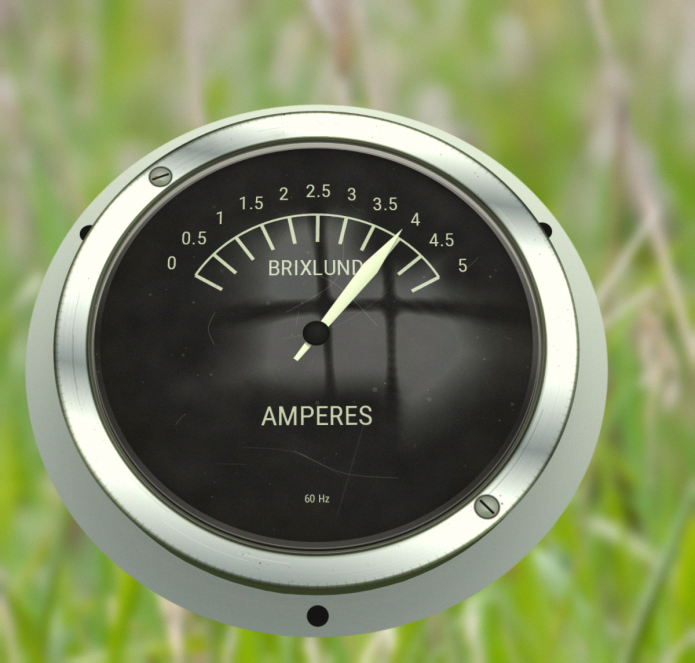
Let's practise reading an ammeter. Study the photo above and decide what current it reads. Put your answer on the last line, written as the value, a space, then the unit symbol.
4 A
